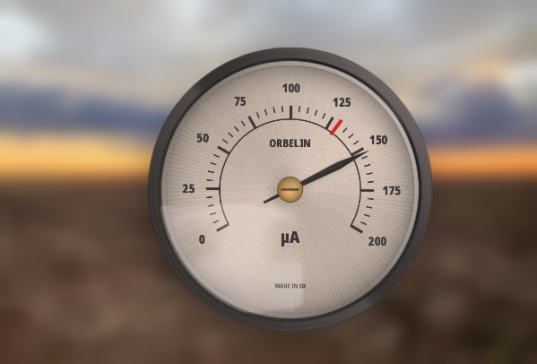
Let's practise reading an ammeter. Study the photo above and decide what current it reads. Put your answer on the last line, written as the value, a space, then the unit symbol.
152.5 µA
